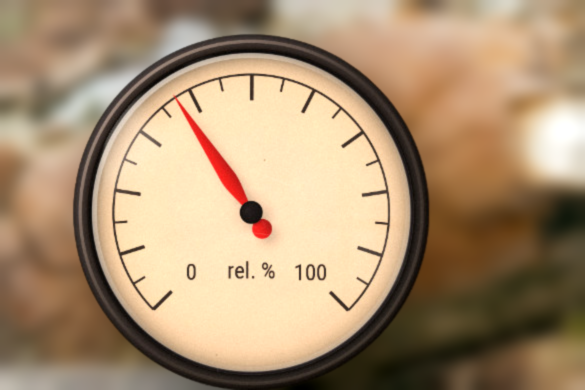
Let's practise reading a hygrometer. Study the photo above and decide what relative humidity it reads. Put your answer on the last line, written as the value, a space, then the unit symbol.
37.5 %
